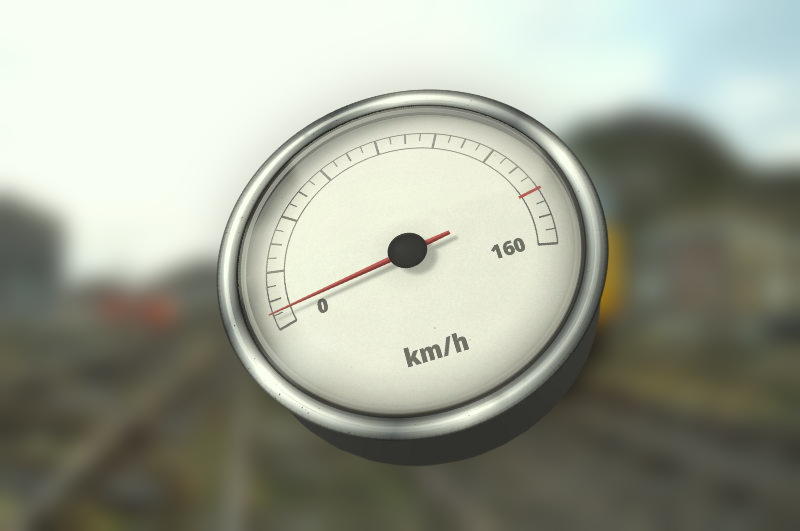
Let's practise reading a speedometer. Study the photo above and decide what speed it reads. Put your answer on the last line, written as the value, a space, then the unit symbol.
5 km/h
